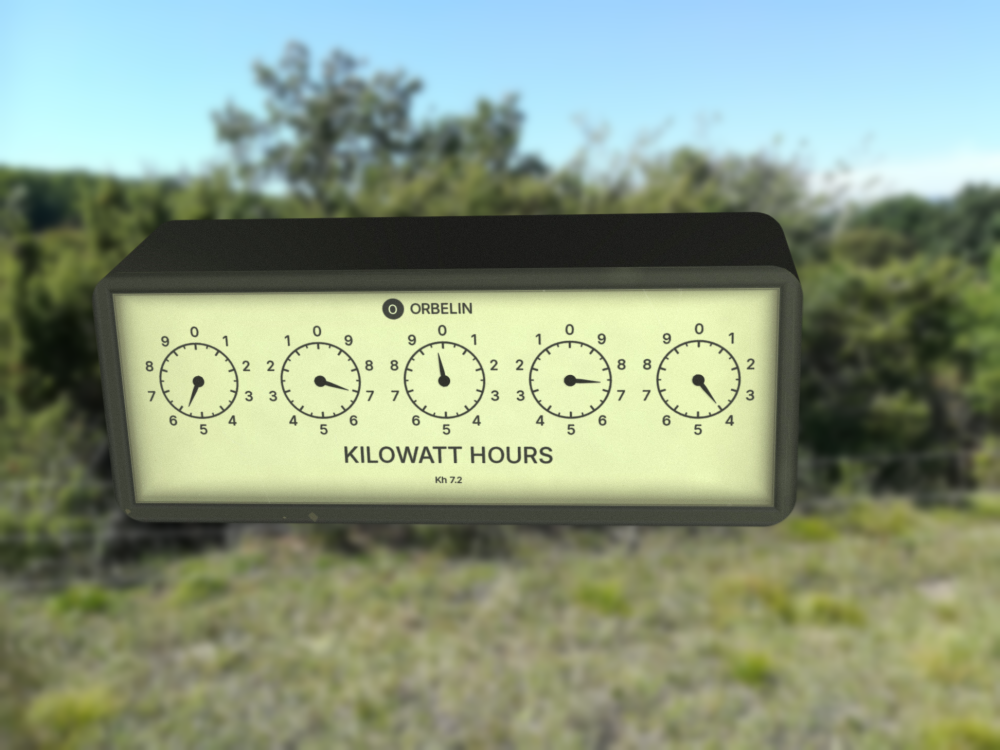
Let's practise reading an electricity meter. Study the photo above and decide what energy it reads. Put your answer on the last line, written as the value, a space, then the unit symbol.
56974 kWh
